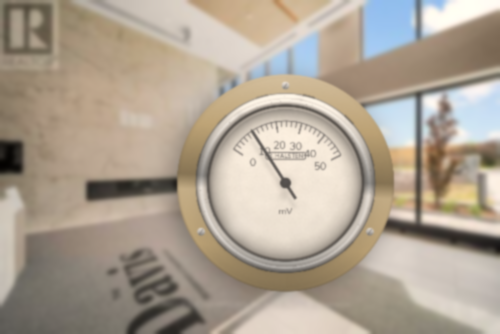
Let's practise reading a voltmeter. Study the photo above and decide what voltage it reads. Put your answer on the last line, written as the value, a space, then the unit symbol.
10 mV
